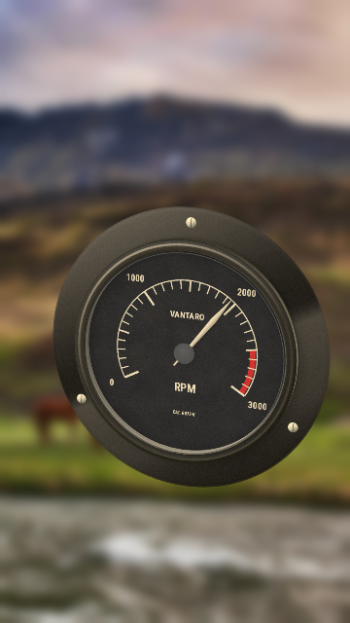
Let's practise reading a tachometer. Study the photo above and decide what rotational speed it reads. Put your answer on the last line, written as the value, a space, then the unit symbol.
1950 rpm
